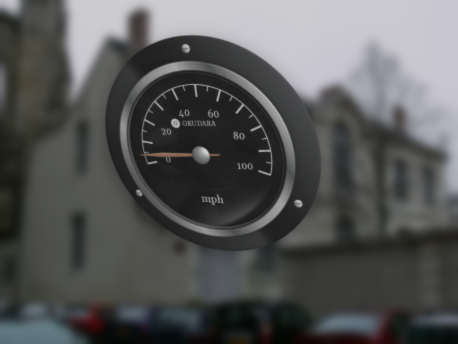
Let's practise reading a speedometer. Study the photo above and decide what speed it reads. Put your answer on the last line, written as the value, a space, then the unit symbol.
5 mph
